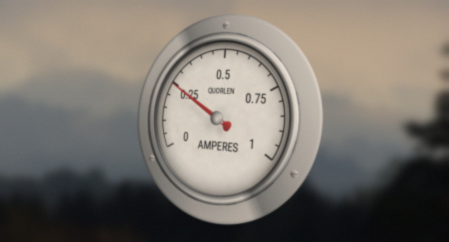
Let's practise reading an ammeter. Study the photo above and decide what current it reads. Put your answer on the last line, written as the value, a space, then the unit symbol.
0.25 A
